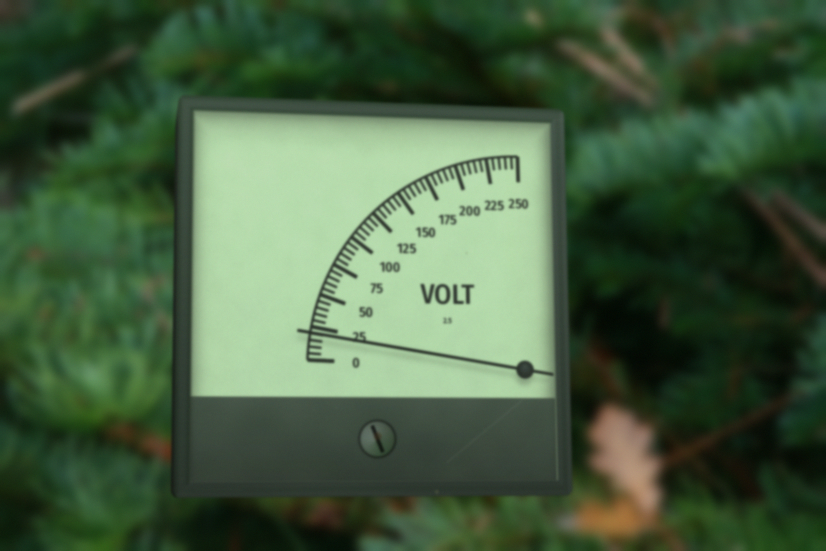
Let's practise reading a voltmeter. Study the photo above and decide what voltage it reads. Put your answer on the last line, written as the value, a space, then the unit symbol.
20 V
